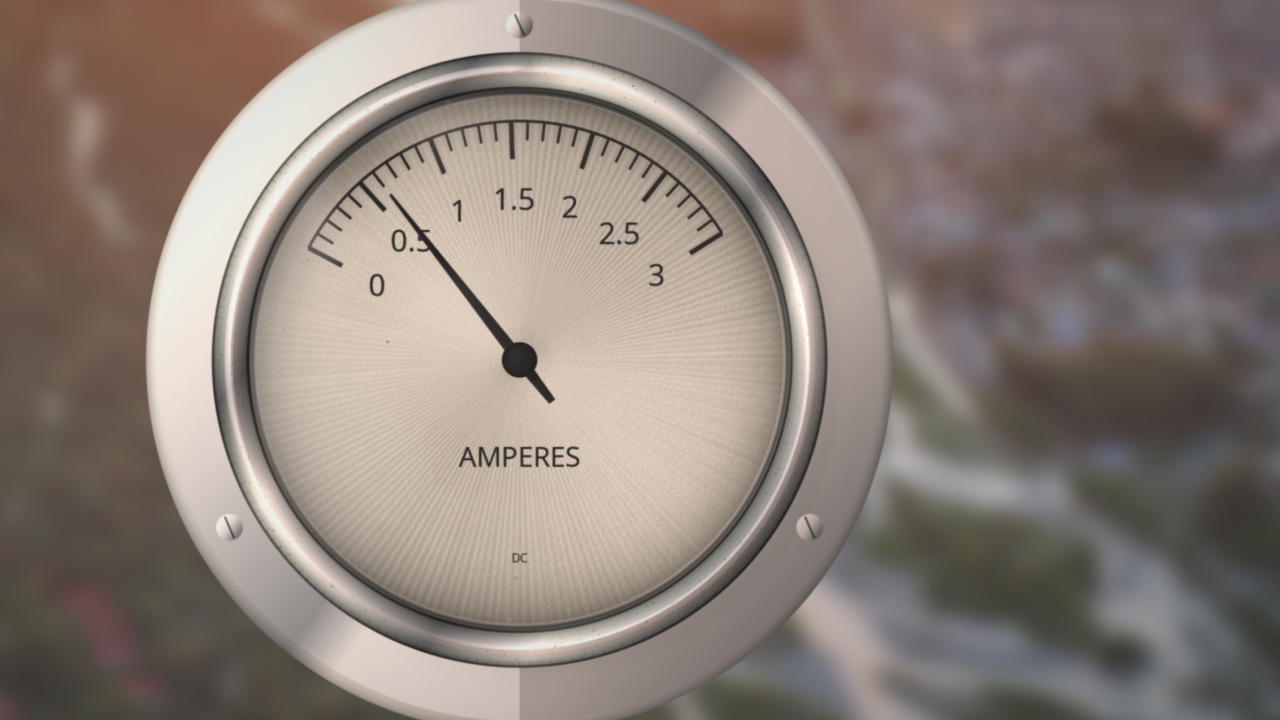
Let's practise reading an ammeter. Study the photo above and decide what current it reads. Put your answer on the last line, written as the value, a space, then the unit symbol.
0.6 A
